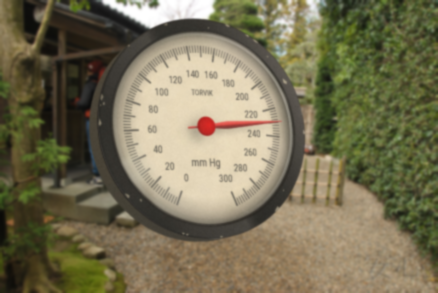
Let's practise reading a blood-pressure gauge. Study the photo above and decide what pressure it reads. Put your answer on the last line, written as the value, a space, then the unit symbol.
230 mmHg
